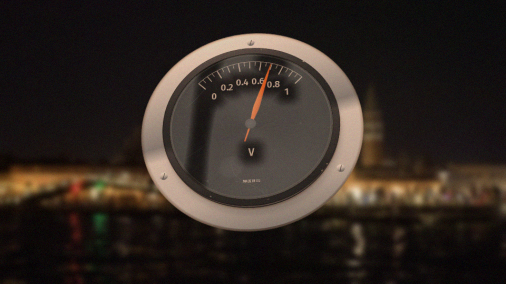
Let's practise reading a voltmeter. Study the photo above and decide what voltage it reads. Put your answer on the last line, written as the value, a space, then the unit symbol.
0.7 V
